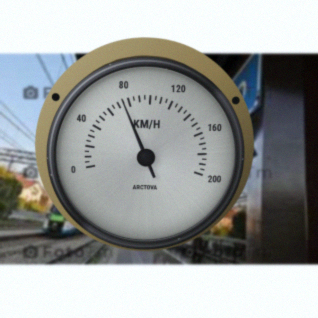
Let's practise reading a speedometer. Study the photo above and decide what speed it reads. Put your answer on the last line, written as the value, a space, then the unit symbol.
75 km/h
